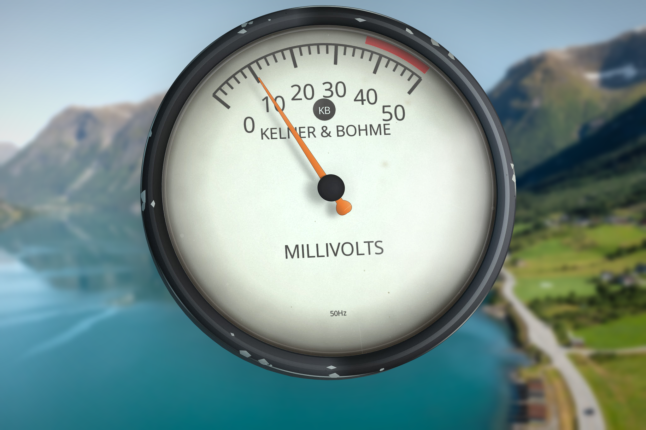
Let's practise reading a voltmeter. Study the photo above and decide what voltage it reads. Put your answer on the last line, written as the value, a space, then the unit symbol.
10 mV
